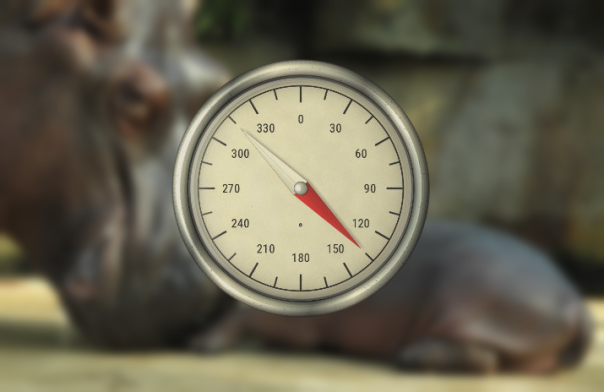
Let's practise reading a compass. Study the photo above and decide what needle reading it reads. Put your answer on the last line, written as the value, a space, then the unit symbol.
135 °
